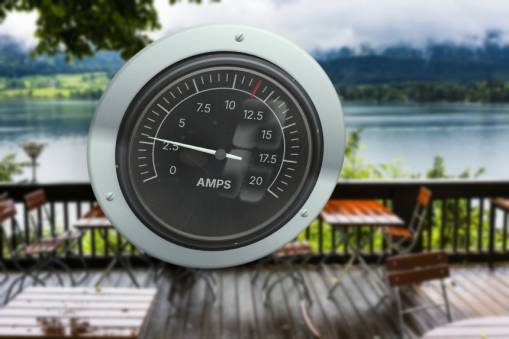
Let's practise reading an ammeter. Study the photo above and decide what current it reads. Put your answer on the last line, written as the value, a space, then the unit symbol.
3 A
